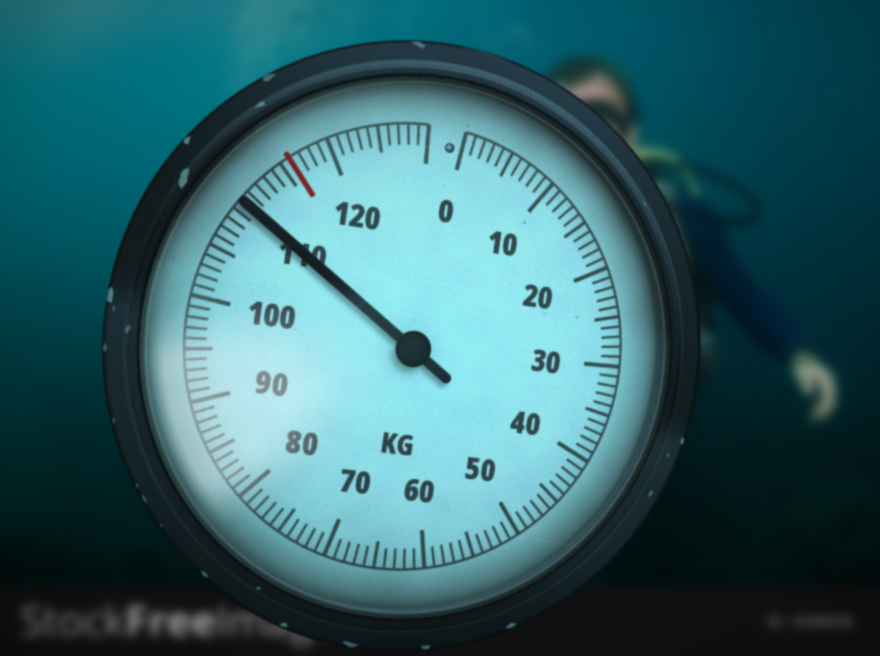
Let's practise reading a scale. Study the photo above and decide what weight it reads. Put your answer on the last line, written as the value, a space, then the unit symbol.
110 kg
